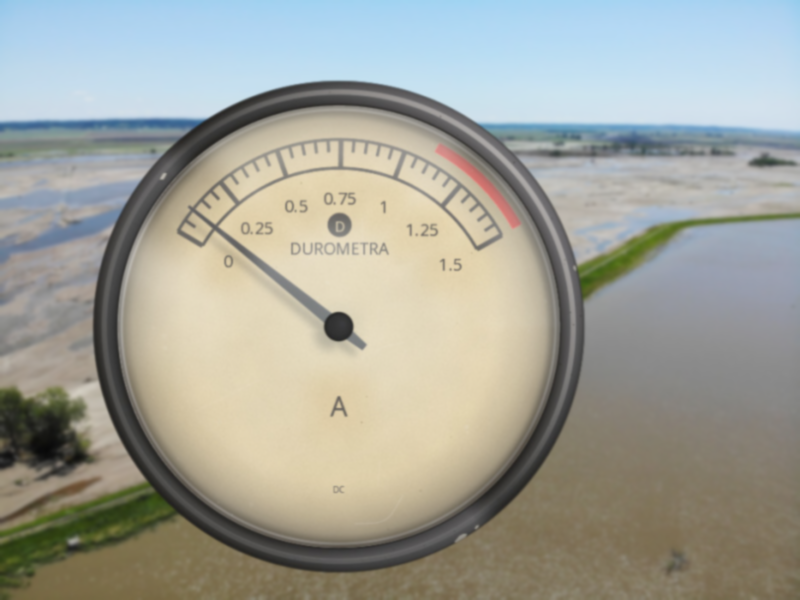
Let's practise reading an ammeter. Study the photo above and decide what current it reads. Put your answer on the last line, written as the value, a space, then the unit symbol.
0.1 A
